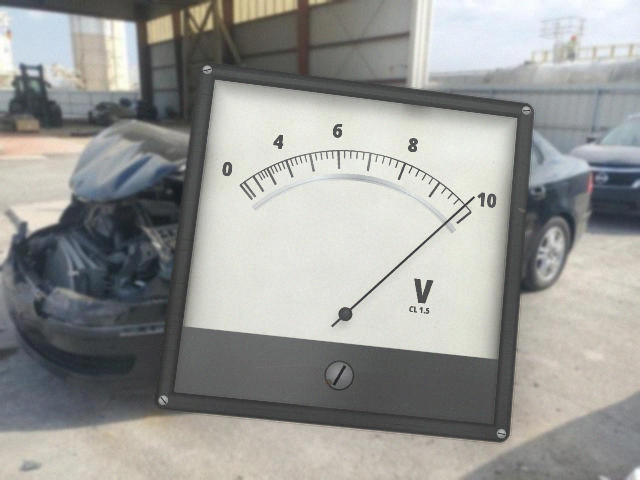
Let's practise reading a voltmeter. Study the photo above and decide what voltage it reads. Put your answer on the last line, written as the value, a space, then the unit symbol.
9.8 V
